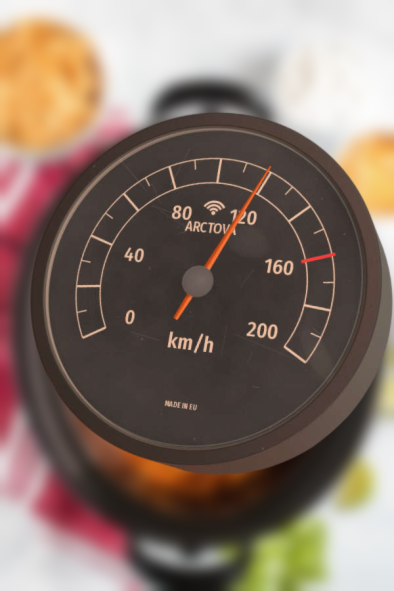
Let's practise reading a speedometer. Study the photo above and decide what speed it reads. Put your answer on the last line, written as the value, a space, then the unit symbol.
120 km/h
